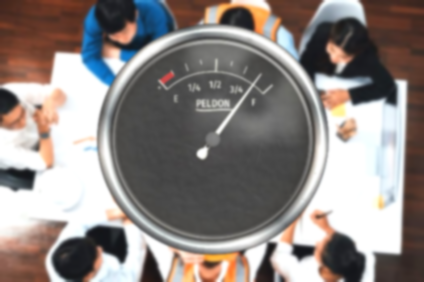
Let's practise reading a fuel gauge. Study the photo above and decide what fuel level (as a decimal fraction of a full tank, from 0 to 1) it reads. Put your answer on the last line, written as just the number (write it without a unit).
0.875
